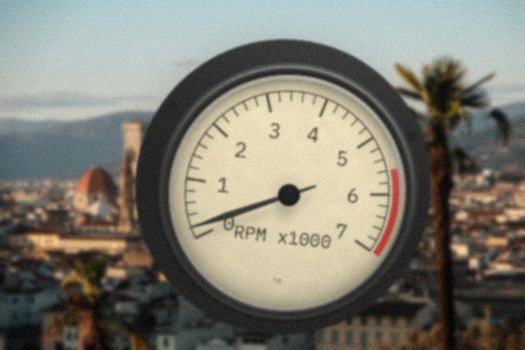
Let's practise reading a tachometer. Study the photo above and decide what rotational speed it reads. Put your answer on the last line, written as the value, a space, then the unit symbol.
200 rpm
